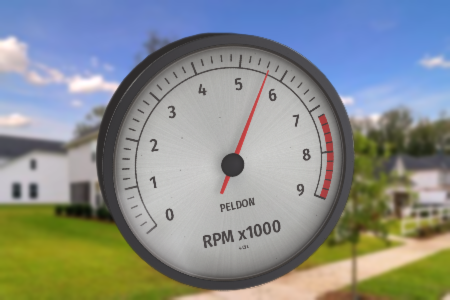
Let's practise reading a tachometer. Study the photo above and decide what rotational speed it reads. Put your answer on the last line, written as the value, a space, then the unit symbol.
5600 rpm
